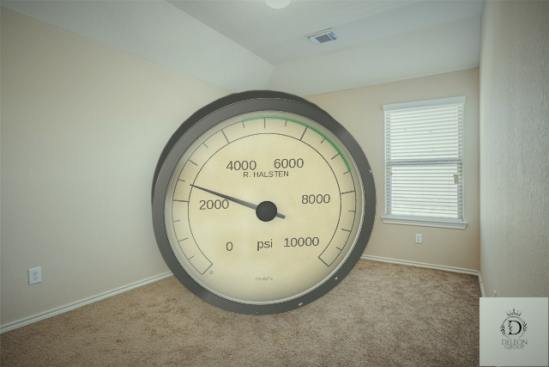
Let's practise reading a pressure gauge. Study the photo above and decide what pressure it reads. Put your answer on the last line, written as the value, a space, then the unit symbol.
2500 psi
